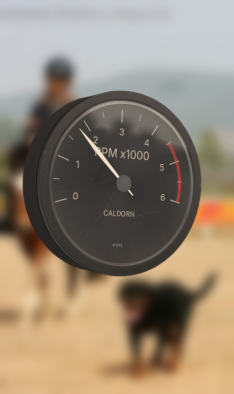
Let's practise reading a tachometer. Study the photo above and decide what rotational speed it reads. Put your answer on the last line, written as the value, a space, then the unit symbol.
1750 rpm
